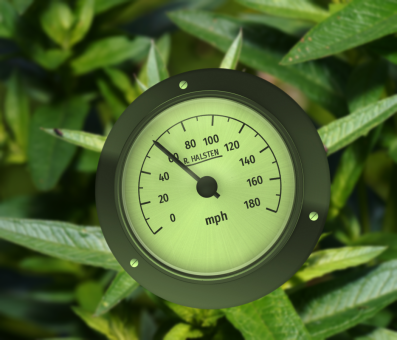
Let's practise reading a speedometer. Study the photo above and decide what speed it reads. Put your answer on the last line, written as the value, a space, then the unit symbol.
60 mph
